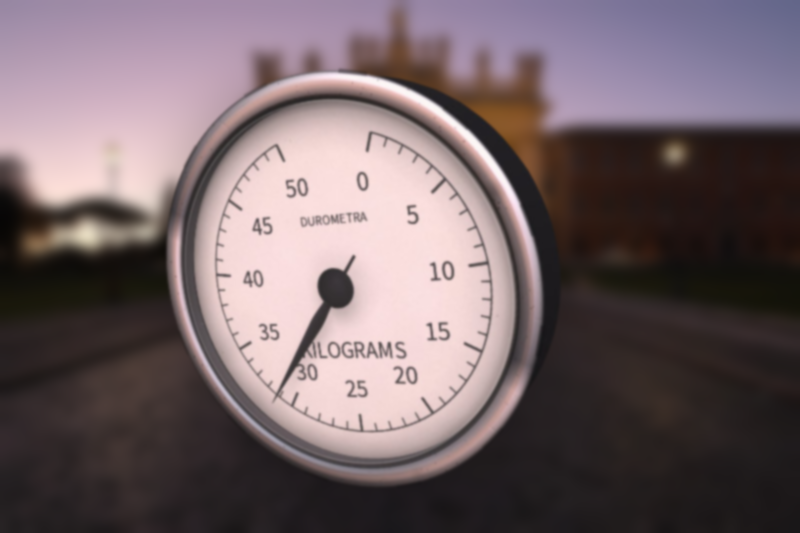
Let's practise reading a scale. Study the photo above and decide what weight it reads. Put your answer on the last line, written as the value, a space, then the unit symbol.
31 kg
